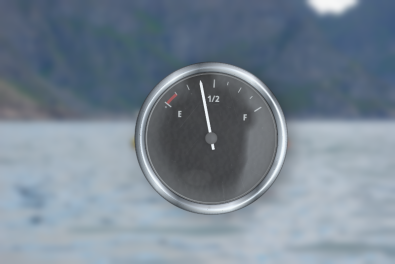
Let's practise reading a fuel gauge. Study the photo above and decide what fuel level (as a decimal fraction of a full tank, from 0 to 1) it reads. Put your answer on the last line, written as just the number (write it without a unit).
0.375
